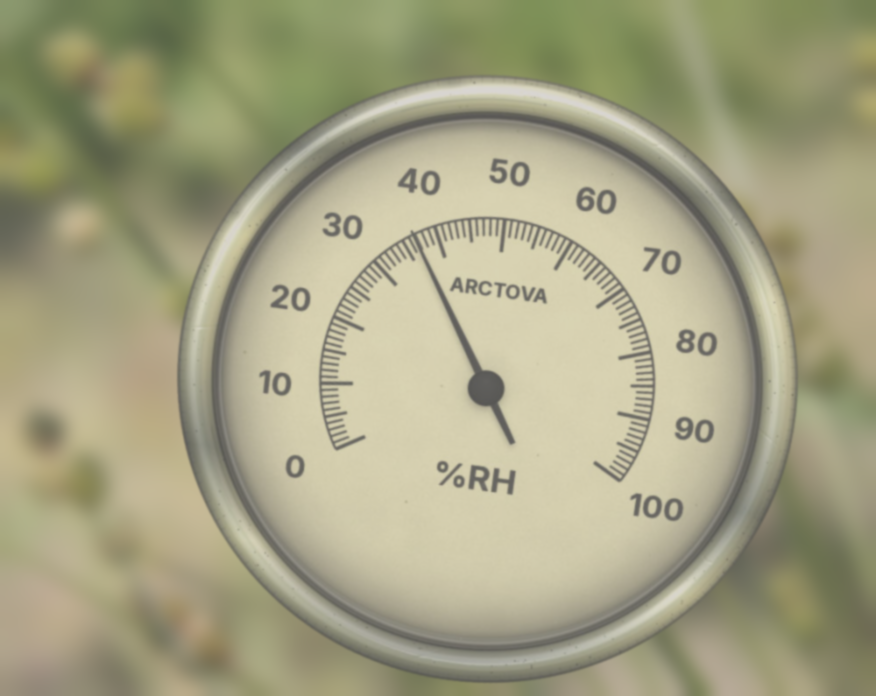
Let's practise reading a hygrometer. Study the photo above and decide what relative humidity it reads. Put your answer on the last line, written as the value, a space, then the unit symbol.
37 %
